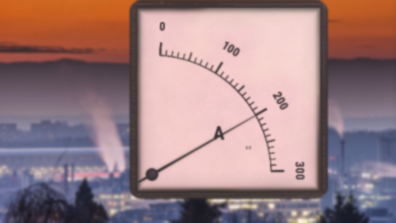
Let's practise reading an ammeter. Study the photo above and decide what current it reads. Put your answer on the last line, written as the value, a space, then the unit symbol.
200 A
